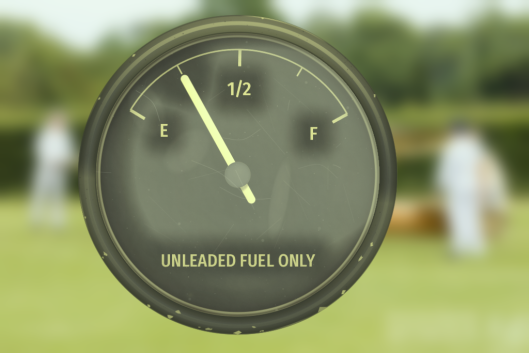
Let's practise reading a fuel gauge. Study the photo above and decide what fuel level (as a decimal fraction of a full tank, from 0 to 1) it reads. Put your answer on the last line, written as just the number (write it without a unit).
0.25
